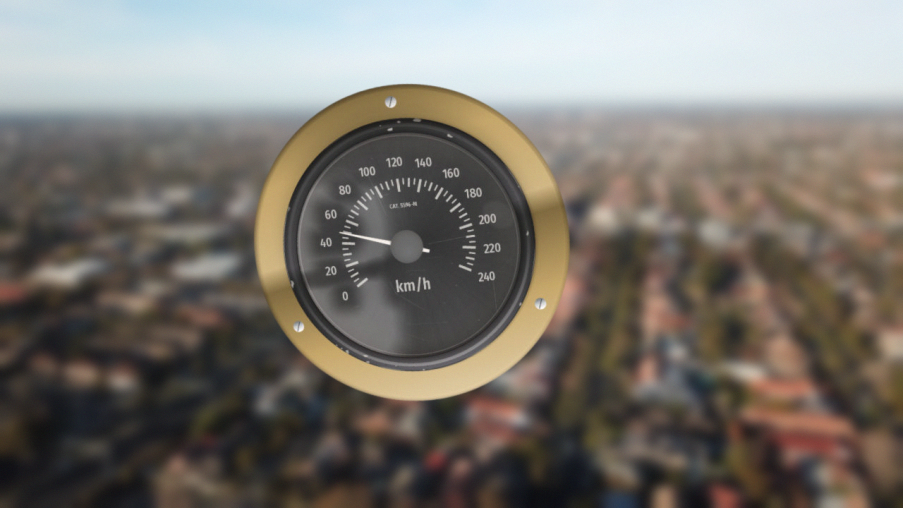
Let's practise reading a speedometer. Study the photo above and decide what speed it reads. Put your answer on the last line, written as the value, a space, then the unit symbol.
50 km/h
